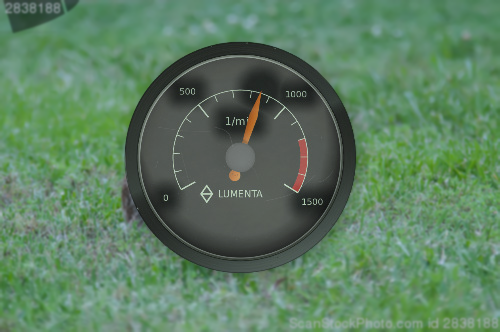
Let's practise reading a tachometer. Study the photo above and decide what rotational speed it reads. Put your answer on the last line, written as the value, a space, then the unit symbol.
850 rpm
